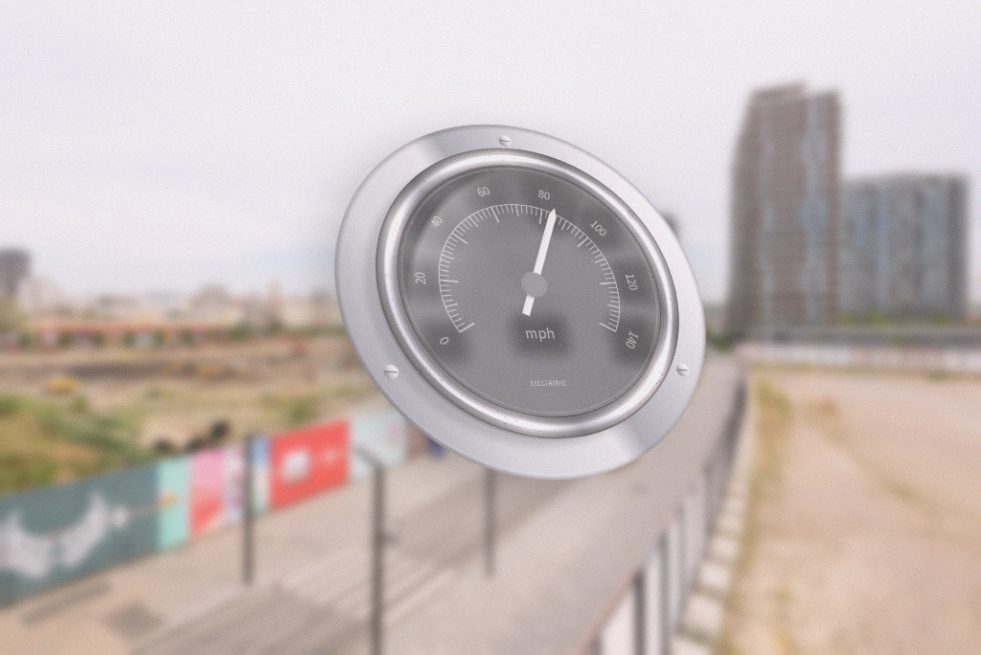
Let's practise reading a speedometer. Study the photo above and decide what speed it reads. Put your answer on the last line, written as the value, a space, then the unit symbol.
84 mph
